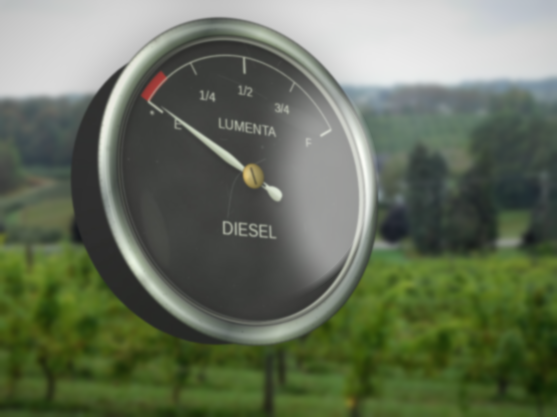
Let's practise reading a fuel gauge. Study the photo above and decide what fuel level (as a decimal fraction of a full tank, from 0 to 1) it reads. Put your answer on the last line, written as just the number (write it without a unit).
0
